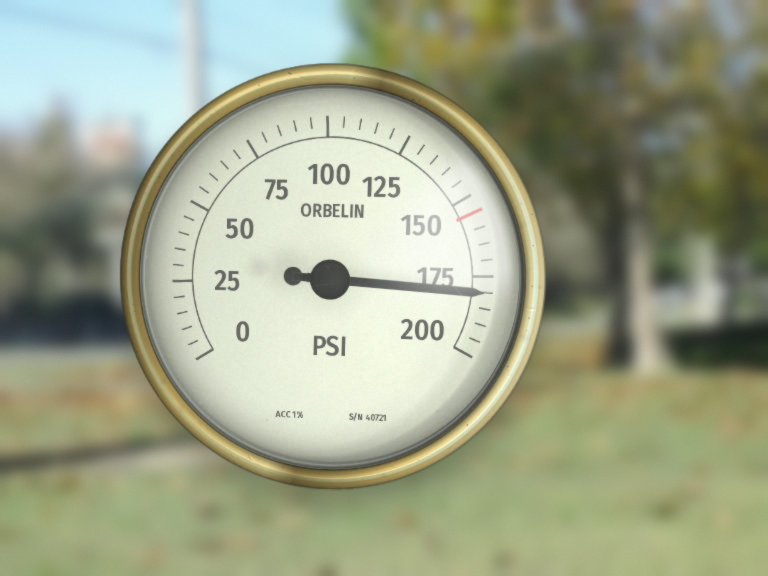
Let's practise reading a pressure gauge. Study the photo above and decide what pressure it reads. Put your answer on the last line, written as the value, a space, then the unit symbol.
180 psi
